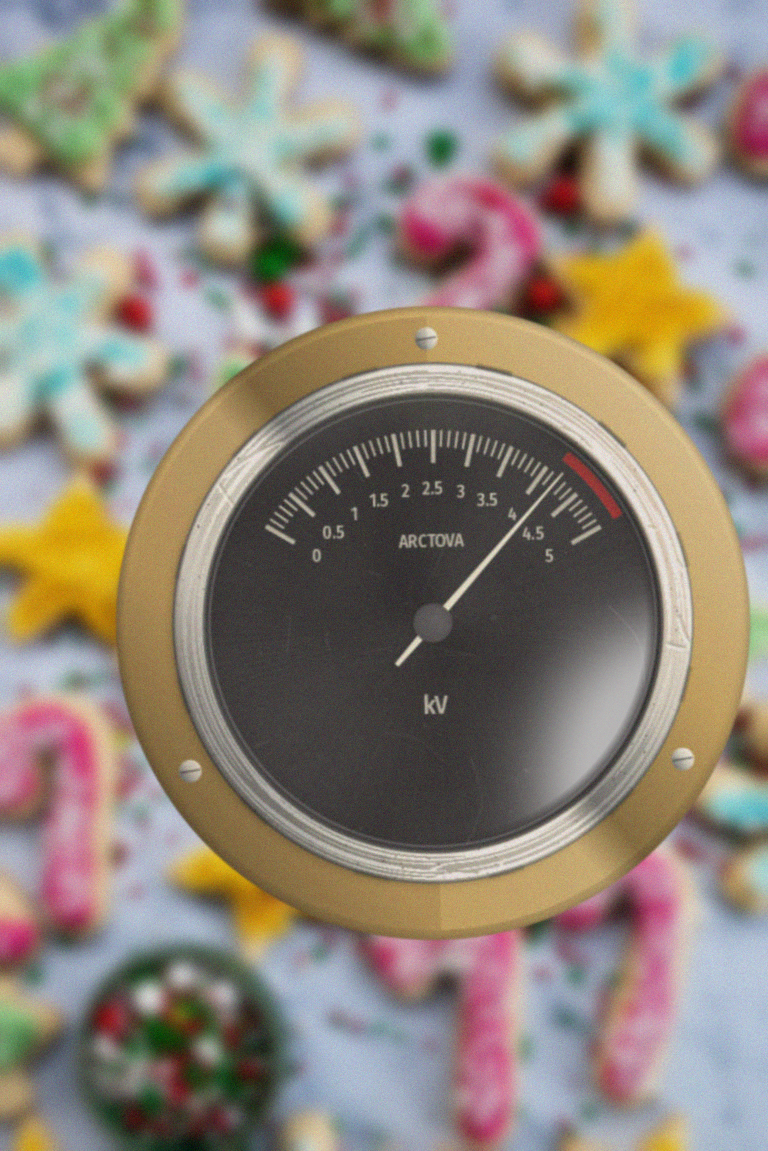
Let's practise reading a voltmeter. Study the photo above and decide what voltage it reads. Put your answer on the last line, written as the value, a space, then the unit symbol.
4.2 kV
